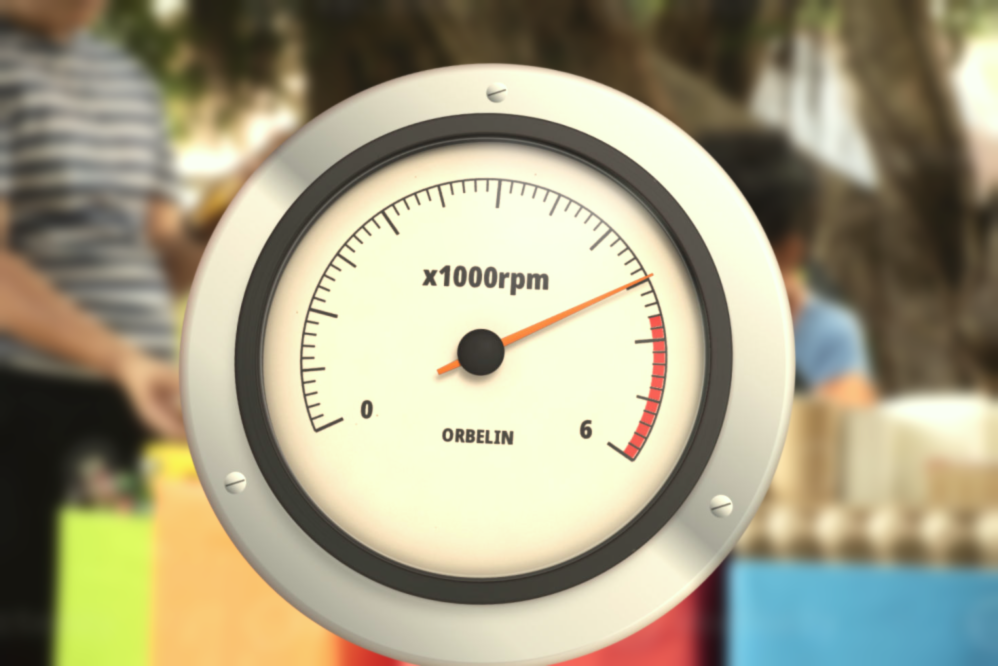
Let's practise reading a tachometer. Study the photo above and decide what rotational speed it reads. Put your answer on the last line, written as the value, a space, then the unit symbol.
4500 rpm
